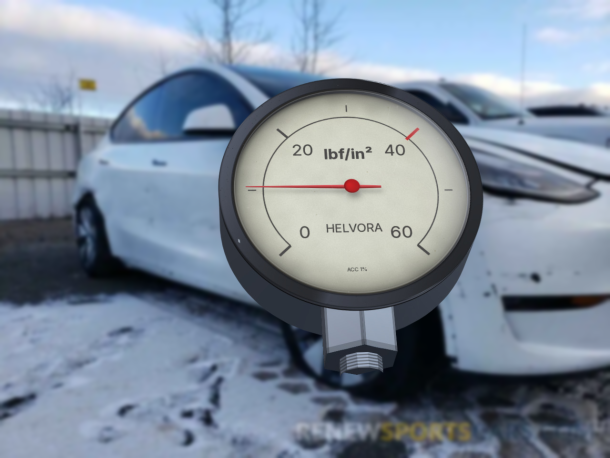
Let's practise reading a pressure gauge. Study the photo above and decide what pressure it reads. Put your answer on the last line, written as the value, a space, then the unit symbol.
10 psi
